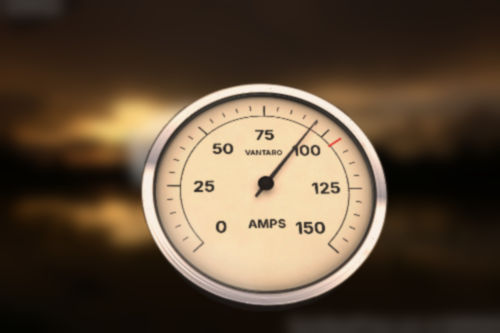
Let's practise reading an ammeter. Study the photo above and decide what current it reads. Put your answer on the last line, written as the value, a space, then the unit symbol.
95 A
